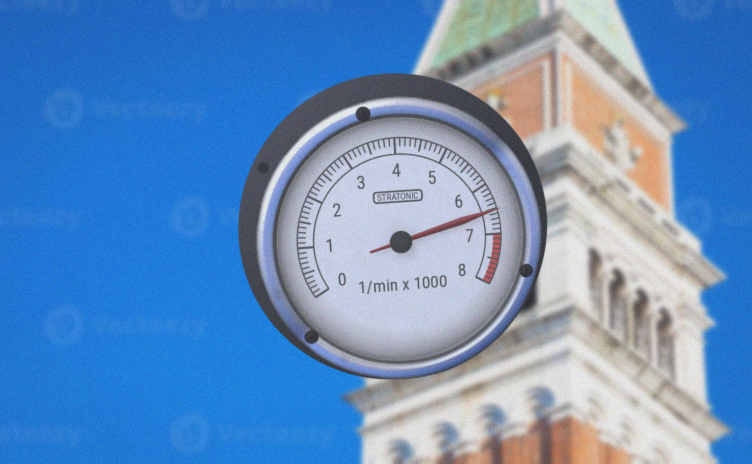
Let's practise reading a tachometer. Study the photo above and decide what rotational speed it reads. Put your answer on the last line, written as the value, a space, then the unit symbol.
6500 rpm
